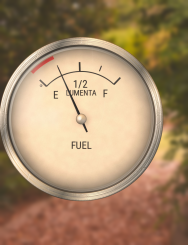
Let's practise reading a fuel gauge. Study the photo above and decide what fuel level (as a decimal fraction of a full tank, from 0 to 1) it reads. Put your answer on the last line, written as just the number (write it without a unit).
0.25
